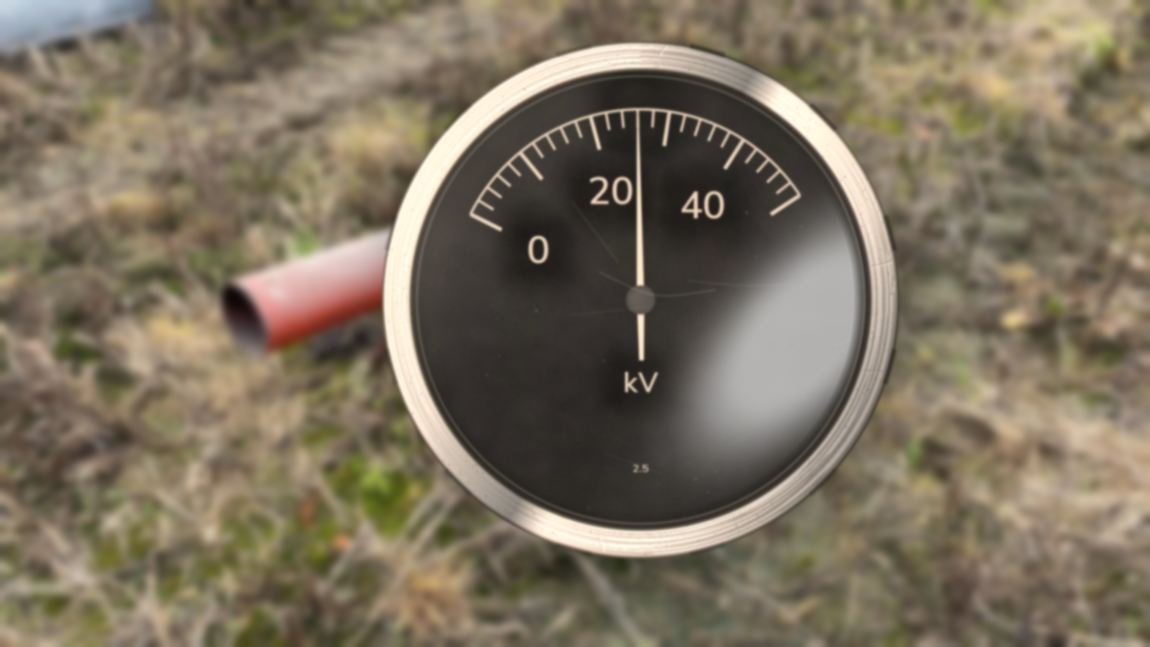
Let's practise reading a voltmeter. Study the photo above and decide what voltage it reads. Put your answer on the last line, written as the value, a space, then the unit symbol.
26 kV
